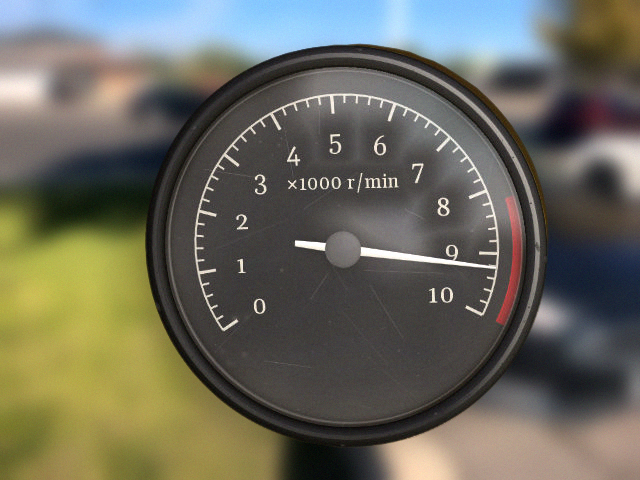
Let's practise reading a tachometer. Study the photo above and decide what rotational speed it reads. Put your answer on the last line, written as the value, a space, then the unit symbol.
9200 rpm
